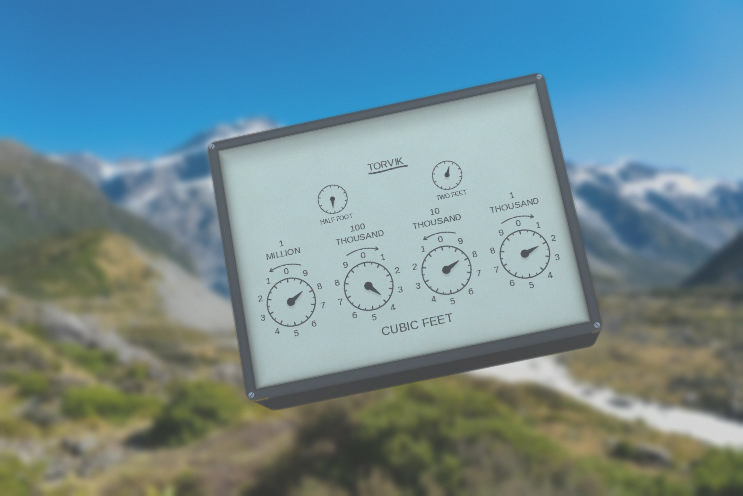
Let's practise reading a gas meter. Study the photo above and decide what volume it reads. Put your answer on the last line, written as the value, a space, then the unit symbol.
838200 ft³
